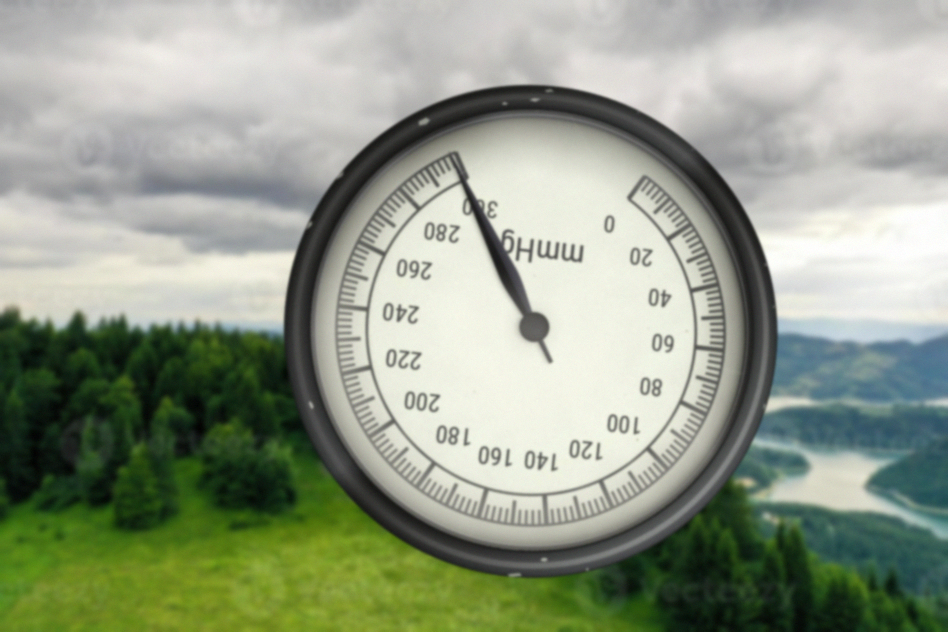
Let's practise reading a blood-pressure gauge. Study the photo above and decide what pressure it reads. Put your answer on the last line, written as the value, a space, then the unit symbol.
298 mmHg
